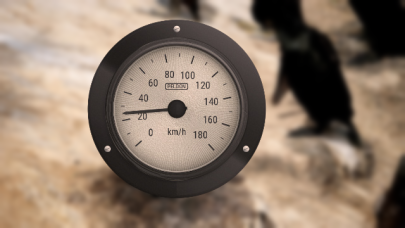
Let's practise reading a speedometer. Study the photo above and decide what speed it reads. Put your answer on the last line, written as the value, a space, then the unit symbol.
25 km/h
